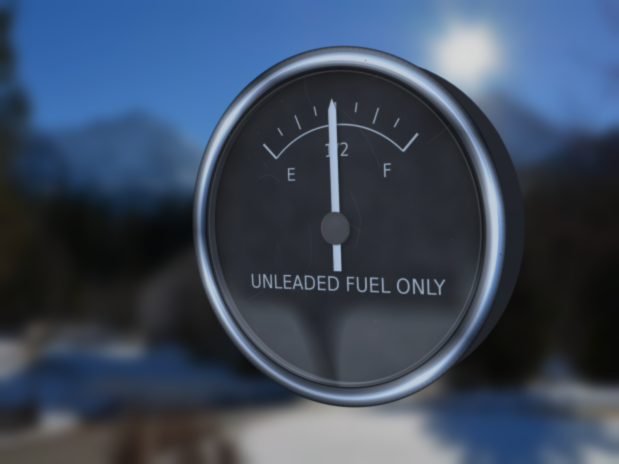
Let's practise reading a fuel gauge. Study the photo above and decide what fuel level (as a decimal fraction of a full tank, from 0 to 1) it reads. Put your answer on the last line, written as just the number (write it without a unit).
0.5
